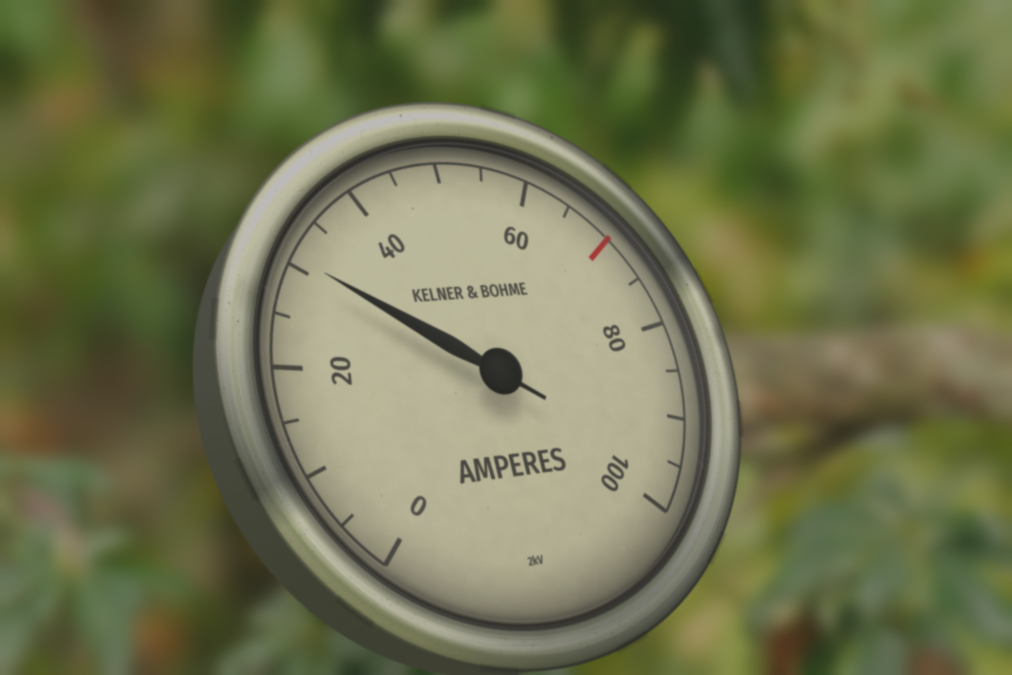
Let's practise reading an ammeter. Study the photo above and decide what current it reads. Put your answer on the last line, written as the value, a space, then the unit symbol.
30 A
